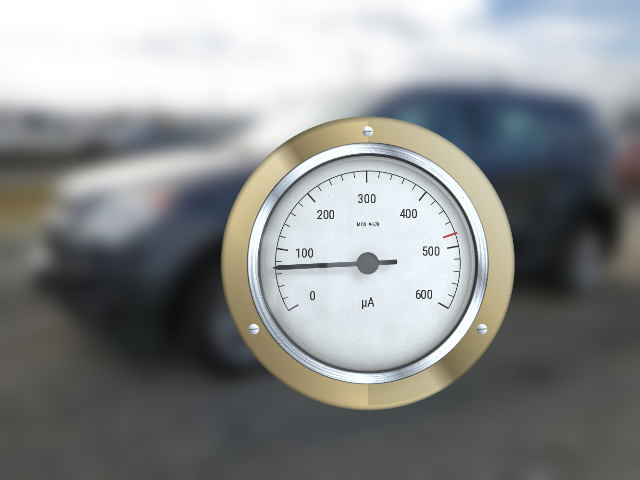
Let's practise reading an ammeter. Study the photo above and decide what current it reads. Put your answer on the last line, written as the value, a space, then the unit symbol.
70 µA
